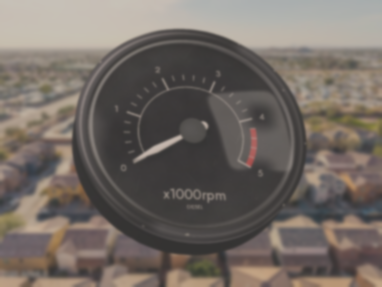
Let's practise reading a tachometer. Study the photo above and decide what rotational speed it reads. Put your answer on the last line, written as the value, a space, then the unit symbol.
0 rpm
